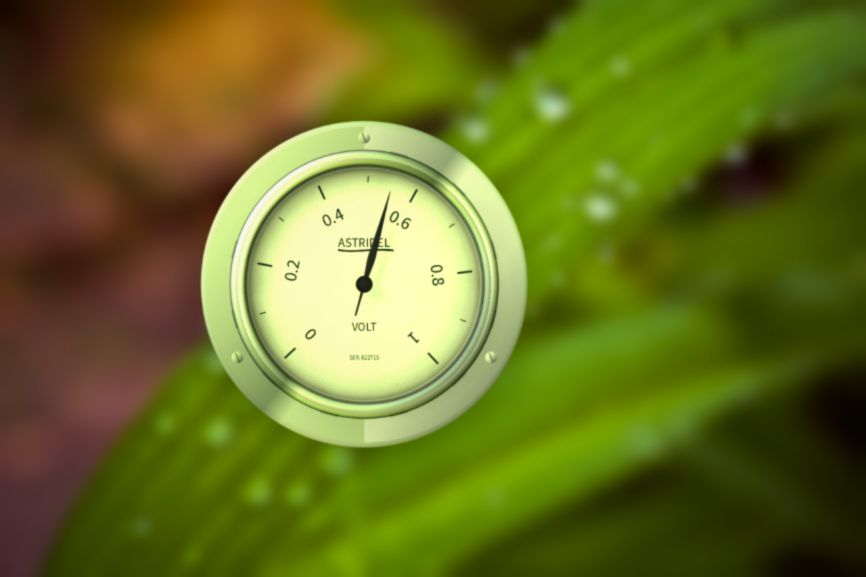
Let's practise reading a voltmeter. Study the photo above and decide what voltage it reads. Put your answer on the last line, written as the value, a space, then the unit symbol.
0.55 V
